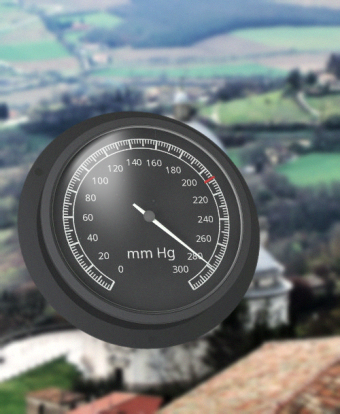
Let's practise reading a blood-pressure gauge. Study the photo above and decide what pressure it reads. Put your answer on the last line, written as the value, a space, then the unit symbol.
280 mmHg
